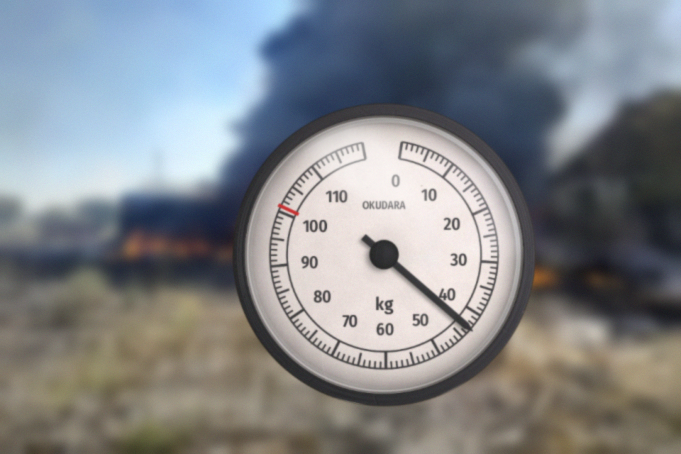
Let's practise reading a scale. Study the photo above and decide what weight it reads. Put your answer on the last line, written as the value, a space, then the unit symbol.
43 kg
